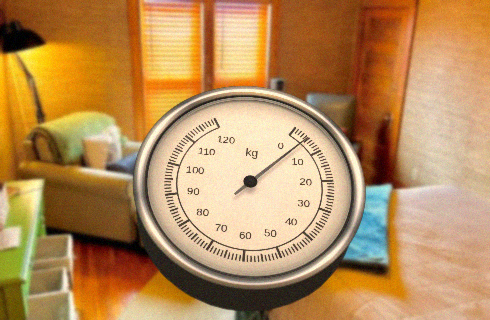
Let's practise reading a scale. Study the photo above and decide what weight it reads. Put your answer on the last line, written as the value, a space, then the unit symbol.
5 kg
